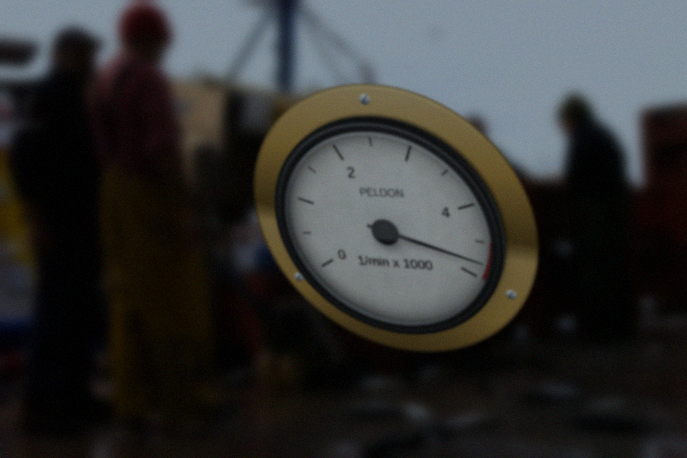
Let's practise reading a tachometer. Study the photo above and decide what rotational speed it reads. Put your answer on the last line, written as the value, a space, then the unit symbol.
4750 rpm
